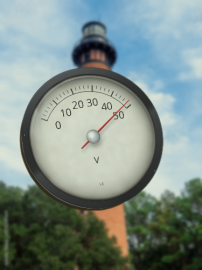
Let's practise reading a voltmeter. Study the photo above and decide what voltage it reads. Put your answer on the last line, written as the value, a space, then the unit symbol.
48 V
